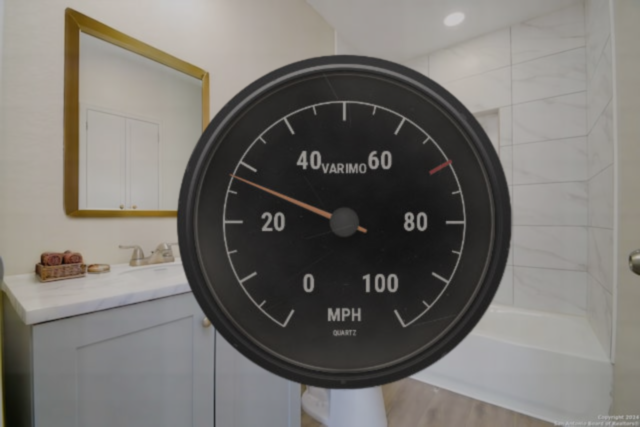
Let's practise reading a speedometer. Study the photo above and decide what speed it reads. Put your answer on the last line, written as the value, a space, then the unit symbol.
27.5 mph
